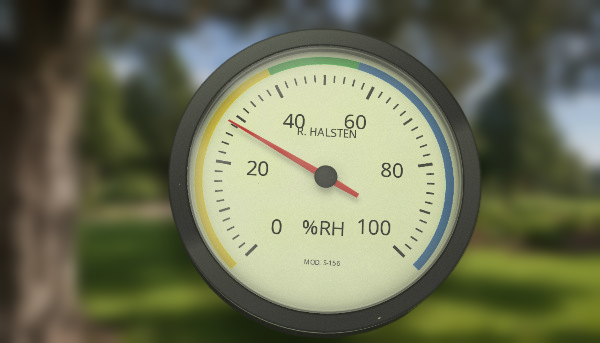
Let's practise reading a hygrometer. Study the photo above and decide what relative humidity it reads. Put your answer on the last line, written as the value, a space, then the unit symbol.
28 %
